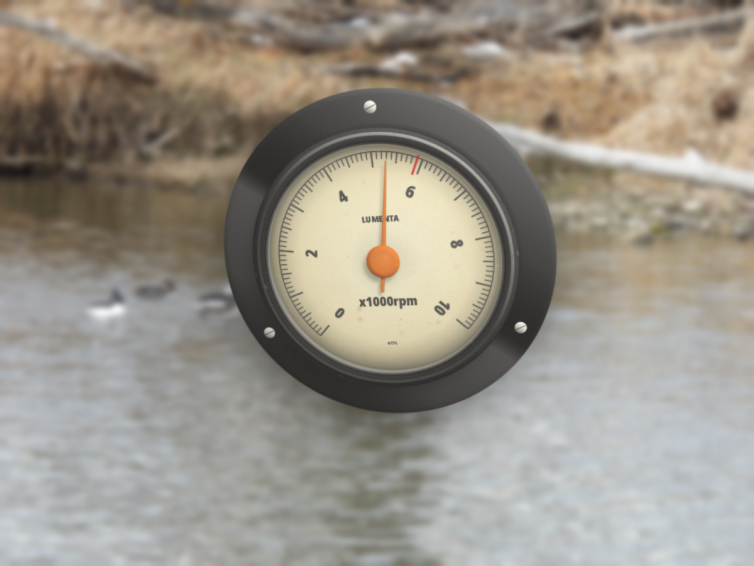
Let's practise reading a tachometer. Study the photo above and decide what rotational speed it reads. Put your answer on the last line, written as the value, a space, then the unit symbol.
5300 rpm
